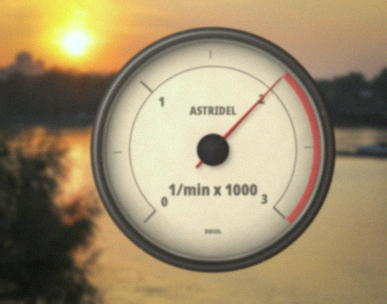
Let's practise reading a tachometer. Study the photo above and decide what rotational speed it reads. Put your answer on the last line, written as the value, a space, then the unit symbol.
2000 rpm
